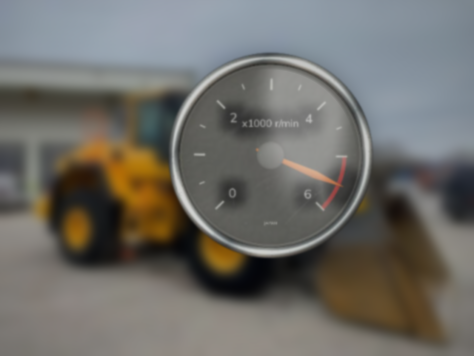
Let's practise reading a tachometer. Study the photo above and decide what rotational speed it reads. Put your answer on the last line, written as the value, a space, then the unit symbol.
5500 rpm
